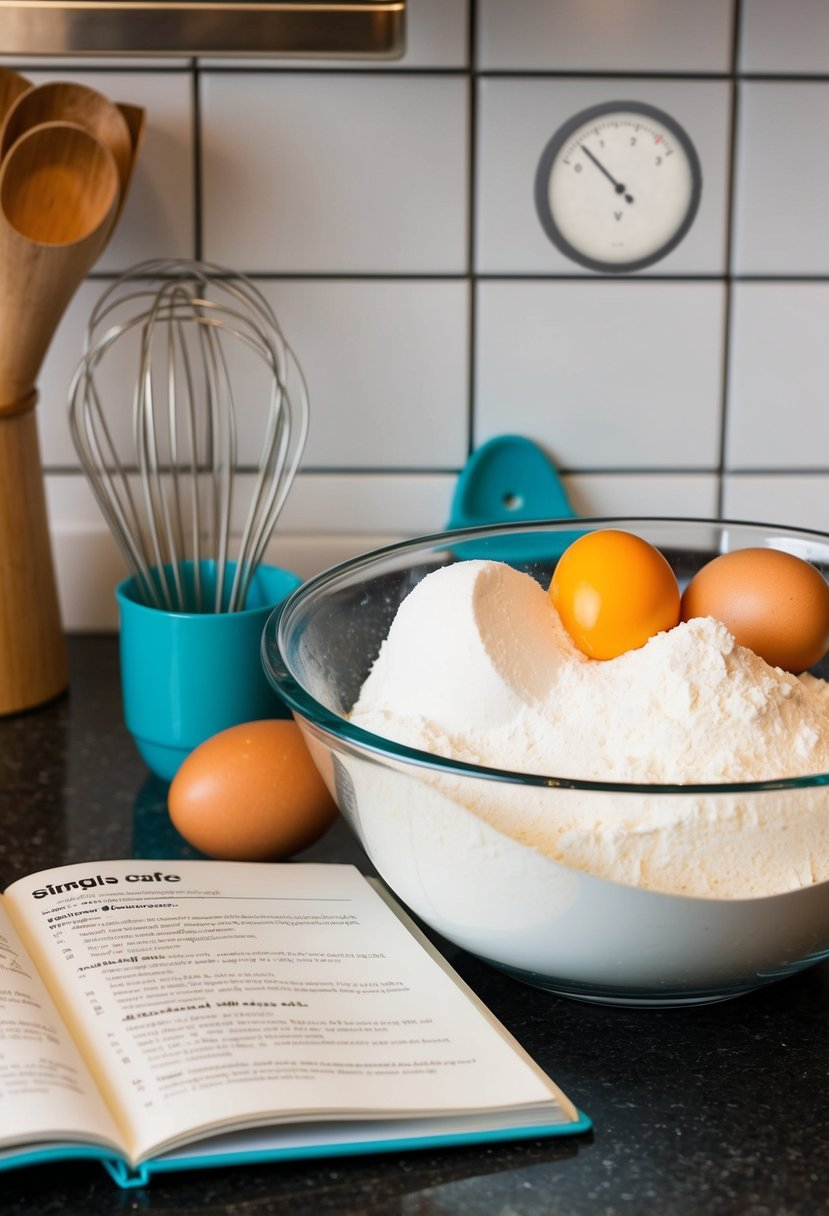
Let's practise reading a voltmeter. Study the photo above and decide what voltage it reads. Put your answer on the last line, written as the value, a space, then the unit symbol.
0.5 V
